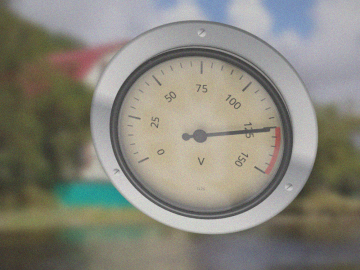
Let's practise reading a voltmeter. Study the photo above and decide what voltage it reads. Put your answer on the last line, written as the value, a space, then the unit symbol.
125 V
